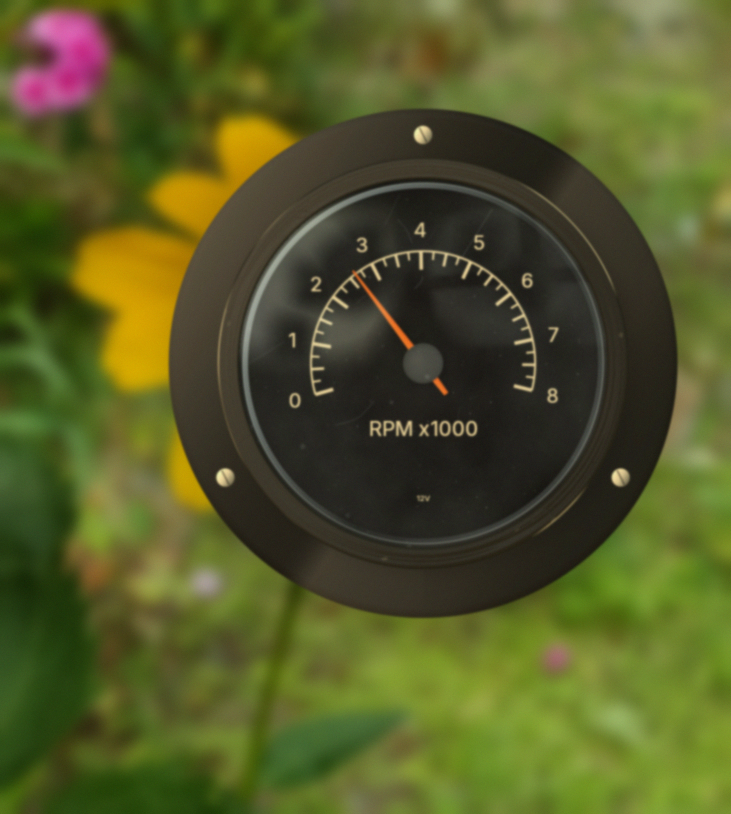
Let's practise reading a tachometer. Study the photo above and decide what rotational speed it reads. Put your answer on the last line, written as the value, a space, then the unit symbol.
2625 rpm
